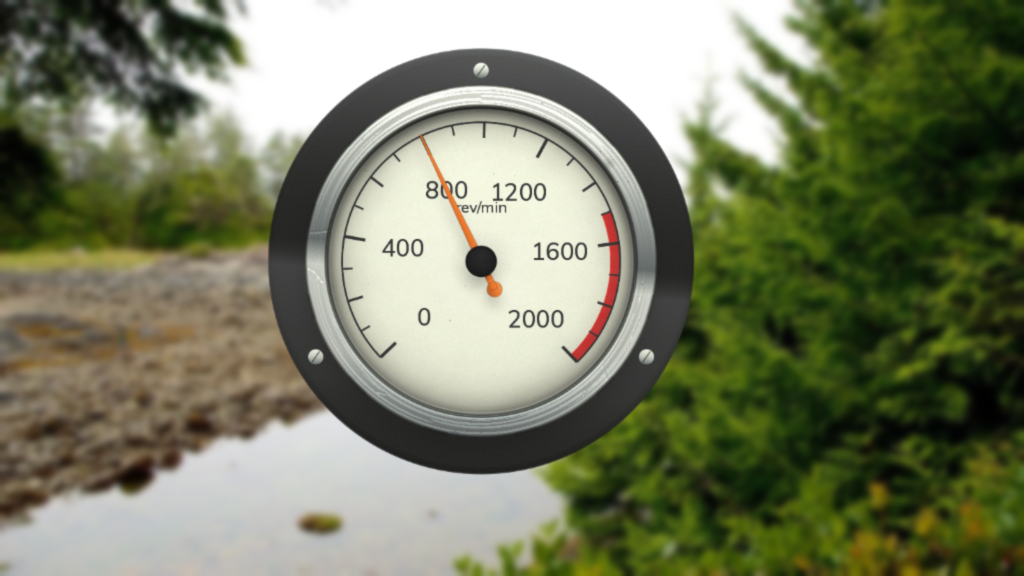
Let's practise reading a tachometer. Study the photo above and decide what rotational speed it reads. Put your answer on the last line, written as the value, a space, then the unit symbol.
800 rpm
